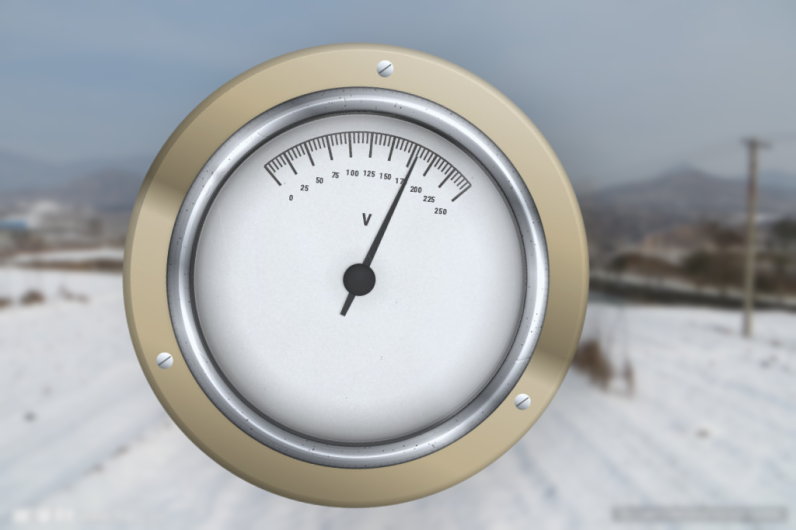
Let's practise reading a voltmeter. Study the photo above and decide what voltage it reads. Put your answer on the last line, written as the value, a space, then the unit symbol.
180 V
